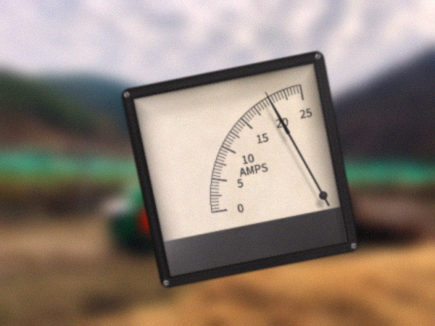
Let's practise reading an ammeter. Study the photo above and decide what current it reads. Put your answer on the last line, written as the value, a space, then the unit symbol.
20 A
